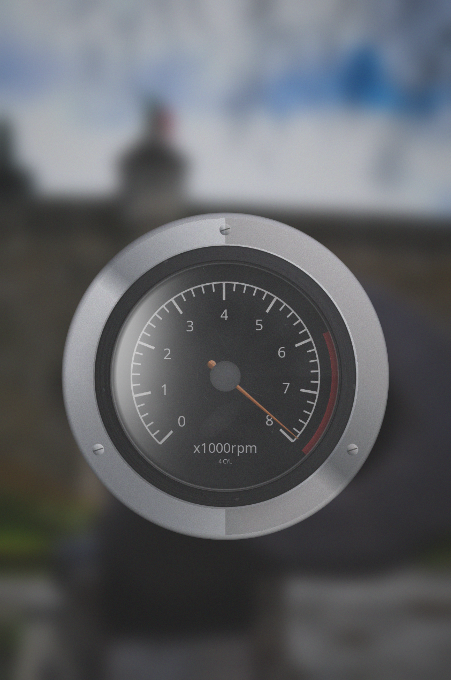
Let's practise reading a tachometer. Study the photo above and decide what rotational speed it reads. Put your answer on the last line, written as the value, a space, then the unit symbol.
7900 rpm
